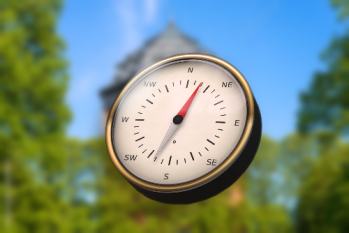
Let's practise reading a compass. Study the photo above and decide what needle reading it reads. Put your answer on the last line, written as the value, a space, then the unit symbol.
20 °
